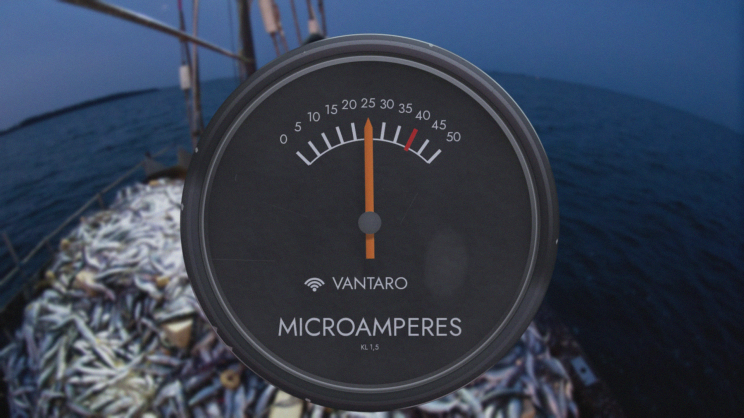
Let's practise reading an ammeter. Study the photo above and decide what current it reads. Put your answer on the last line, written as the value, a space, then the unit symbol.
25 µA
